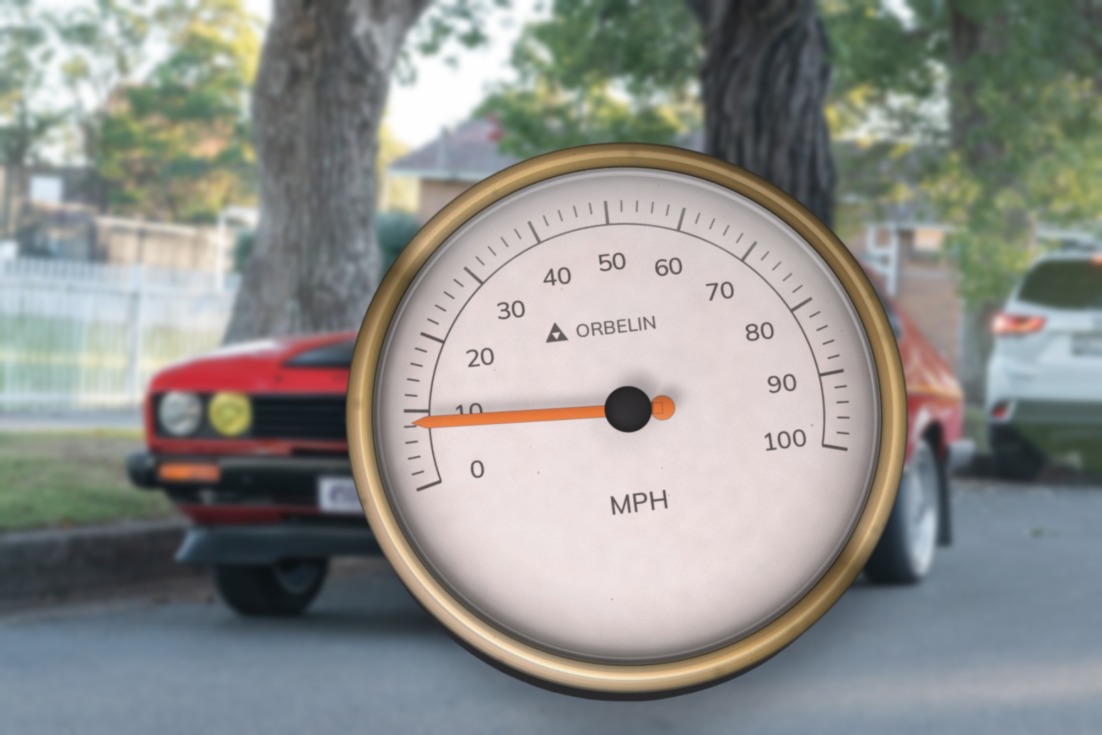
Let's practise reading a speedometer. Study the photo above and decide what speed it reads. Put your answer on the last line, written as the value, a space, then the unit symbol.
8 mph
